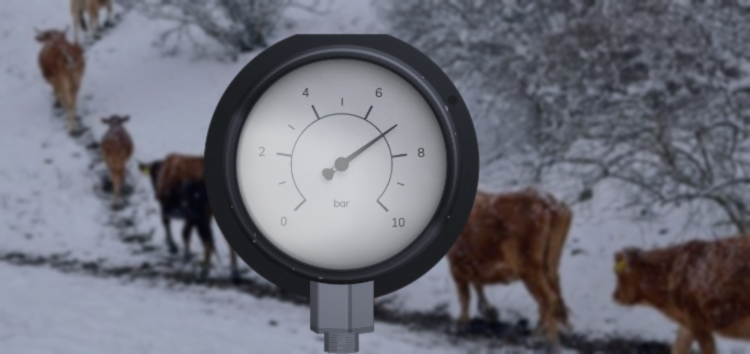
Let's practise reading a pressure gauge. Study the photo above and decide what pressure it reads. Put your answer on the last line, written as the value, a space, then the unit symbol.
7 bar
